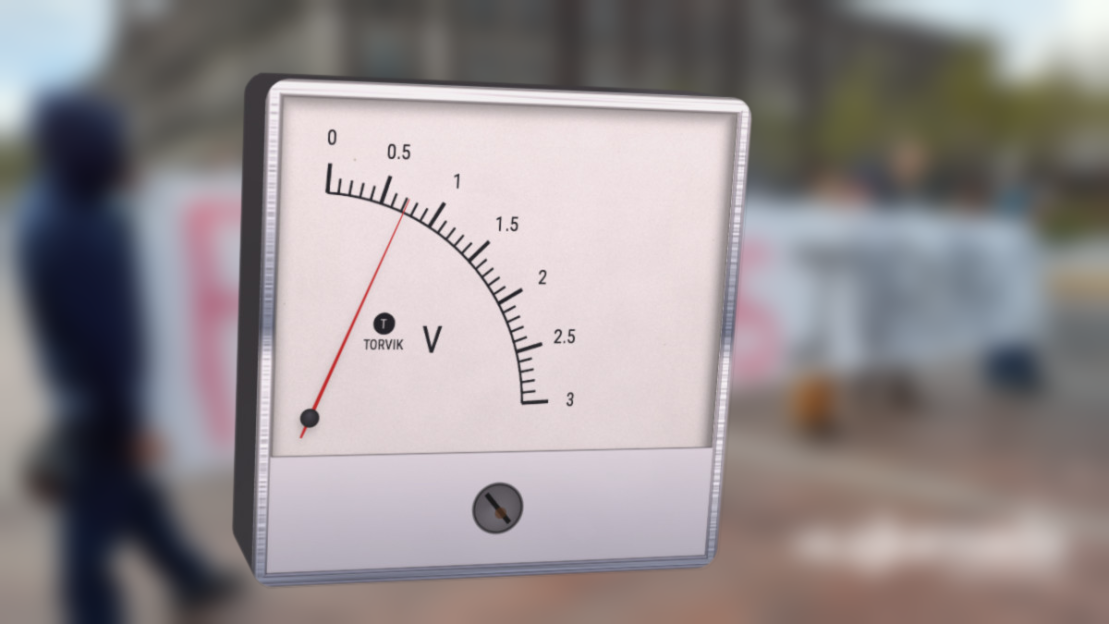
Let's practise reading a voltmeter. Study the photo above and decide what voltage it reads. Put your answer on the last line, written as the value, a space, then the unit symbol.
0.7 V
